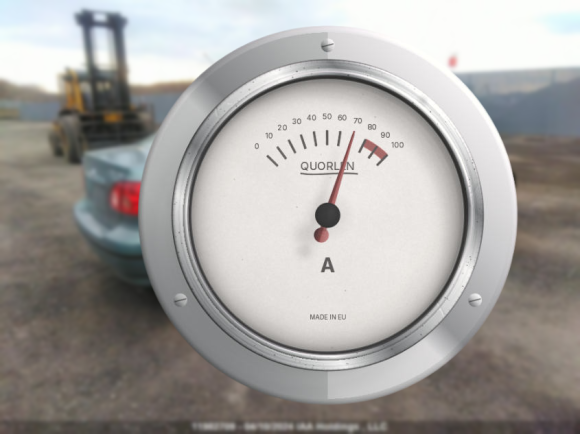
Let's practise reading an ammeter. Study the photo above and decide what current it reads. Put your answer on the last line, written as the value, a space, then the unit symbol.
70 A
